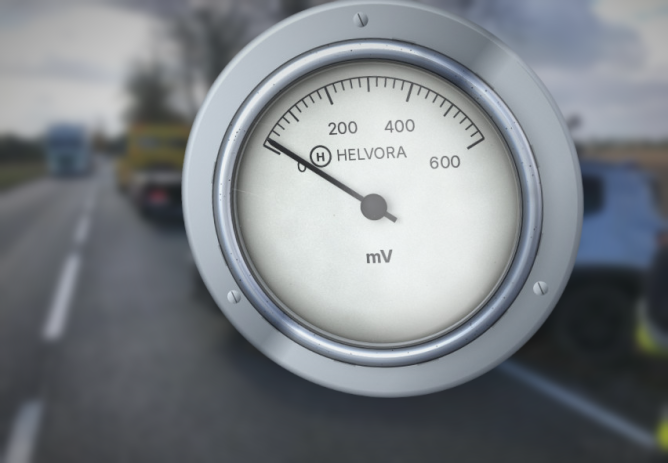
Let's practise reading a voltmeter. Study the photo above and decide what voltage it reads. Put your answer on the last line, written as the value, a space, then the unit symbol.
20 mV
